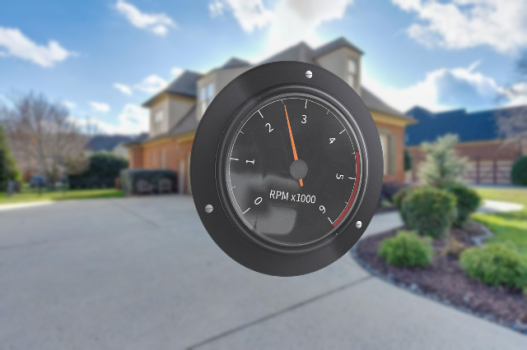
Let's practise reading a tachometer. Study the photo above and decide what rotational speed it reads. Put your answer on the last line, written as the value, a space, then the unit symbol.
2500 rpm
